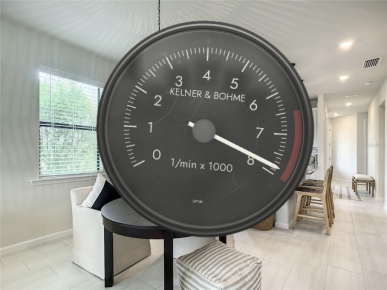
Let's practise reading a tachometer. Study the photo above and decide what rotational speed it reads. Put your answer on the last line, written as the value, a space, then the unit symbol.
7800 rpm
